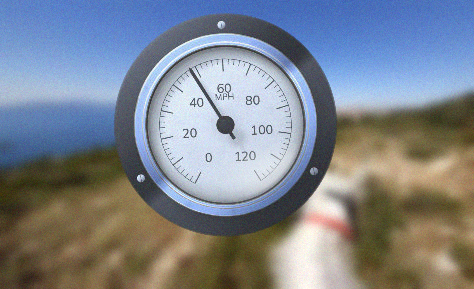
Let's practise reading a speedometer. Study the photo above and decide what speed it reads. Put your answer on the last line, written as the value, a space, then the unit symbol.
48 mph
